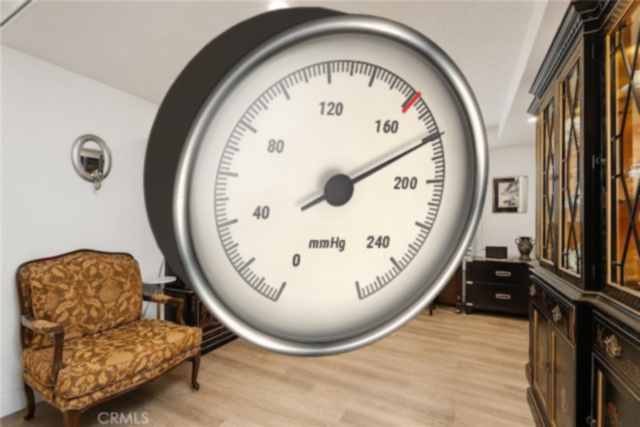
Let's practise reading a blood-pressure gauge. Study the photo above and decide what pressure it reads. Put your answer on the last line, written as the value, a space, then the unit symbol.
180 mmHg
